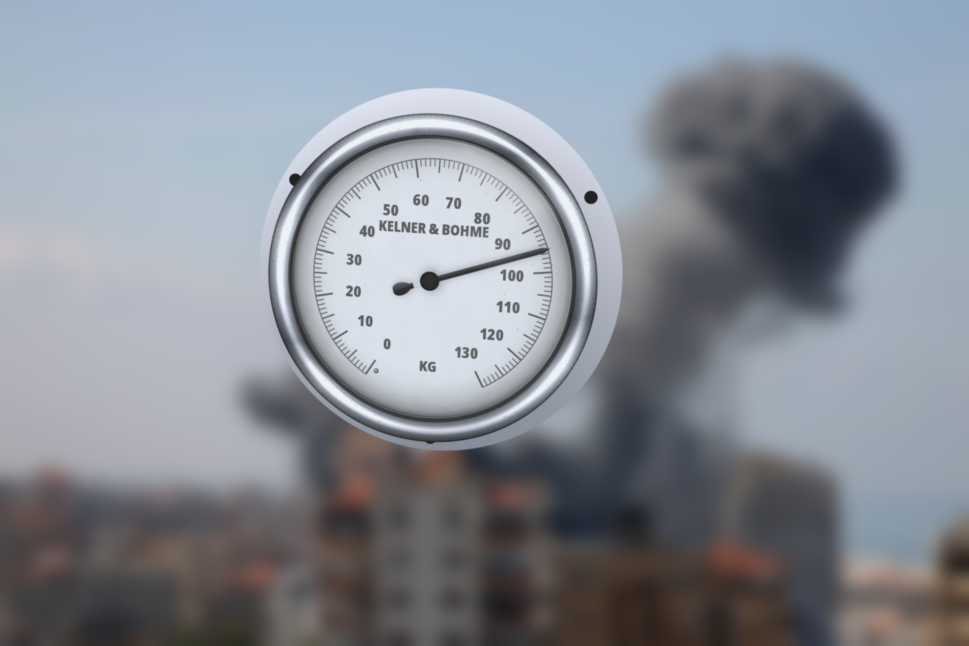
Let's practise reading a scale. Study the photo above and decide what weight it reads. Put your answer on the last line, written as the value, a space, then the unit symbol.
95 kg
